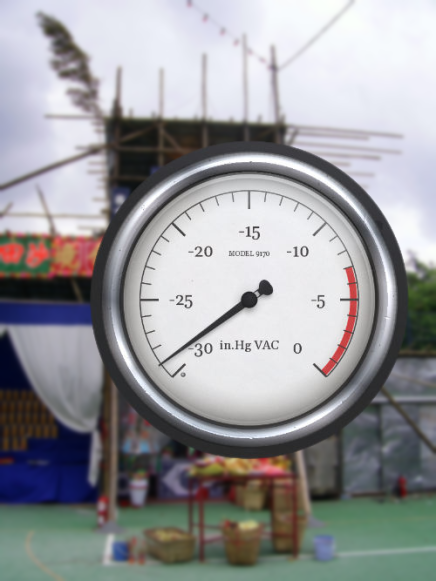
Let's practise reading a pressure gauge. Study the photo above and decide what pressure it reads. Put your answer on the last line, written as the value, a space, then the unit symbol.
-29 inHg
